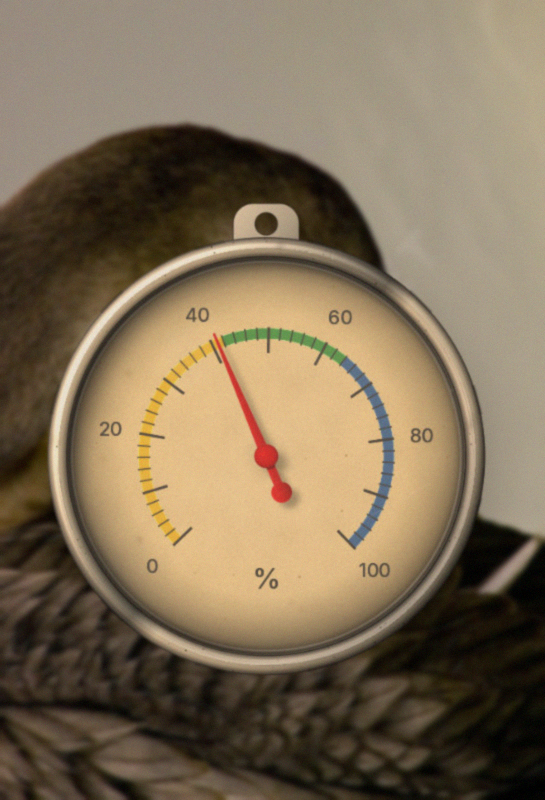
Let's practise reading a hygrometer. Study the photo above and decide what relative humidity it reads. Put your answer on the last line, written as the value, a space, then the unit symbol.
41 %
